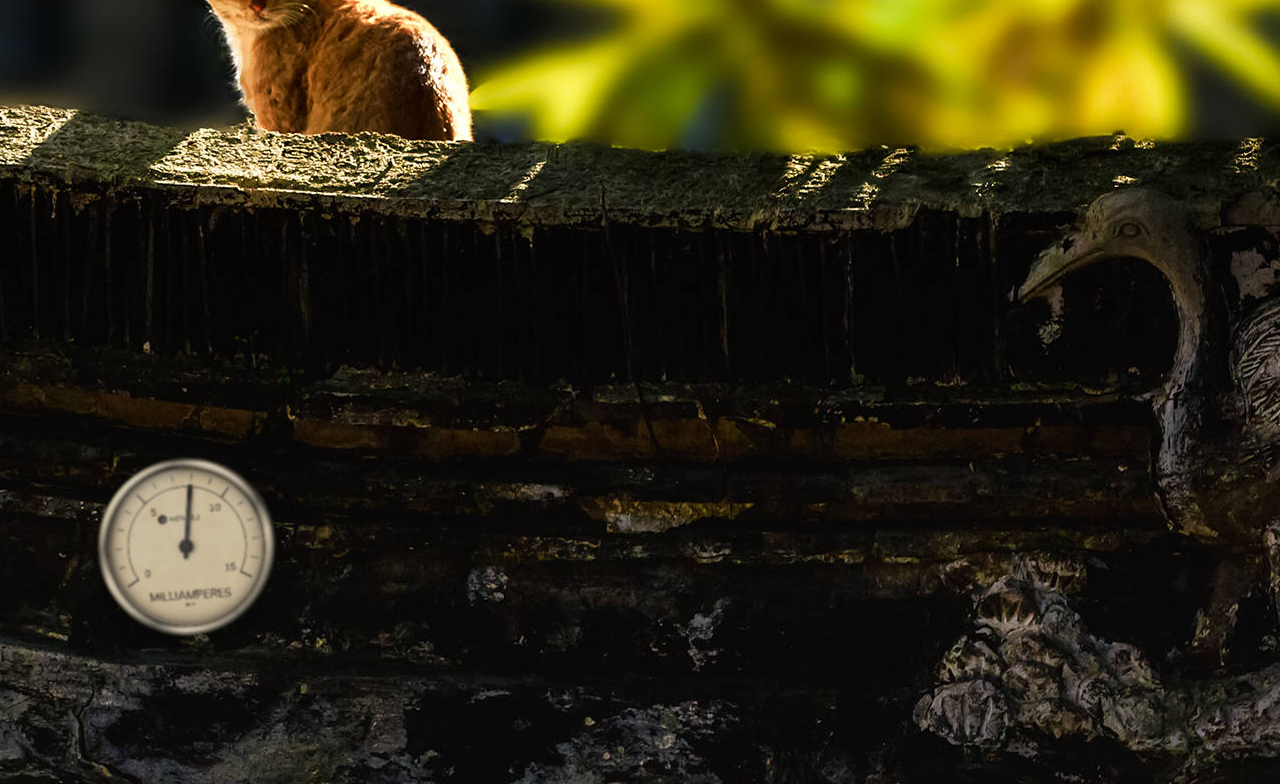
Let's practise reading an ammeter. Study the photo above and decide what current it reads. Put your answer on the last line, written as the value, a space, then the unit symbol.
8 mA
